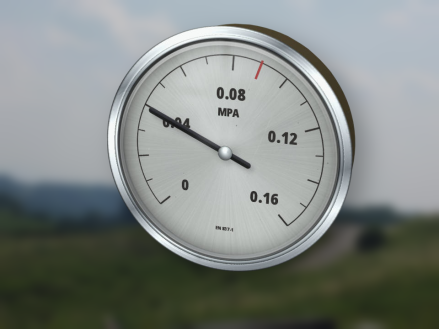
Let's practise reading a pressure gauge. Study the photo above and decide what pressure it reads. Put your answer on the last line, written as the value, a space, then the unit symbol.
0.04 MPa
